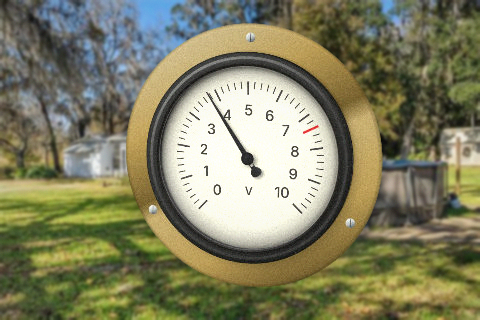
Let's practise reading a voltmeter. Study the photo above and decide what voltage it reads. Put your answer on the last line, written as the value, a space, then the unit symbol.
3.8 V
